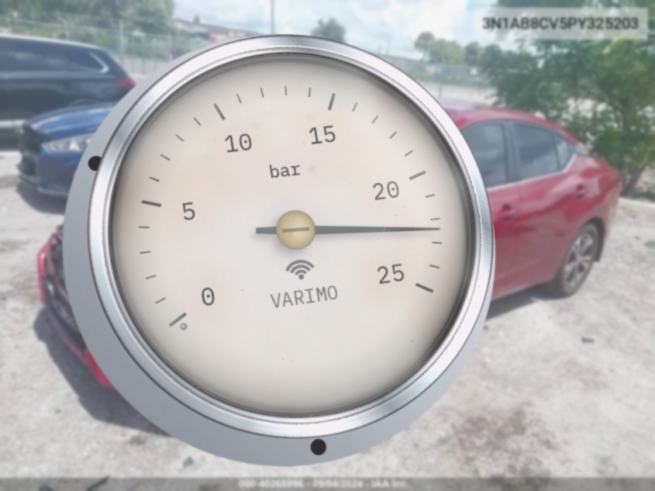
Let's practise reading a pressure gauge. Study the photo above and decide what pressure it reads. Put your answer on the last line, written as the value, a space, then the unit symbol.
22.5 bar
